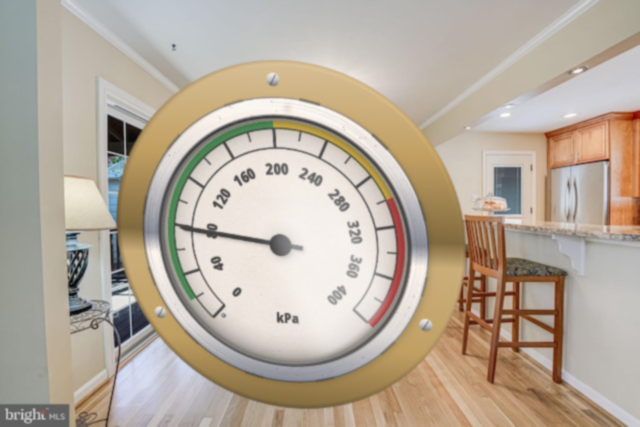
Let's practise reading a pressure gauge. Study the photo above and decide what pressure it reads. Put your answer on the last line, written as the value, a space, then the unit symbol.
80 kPa
